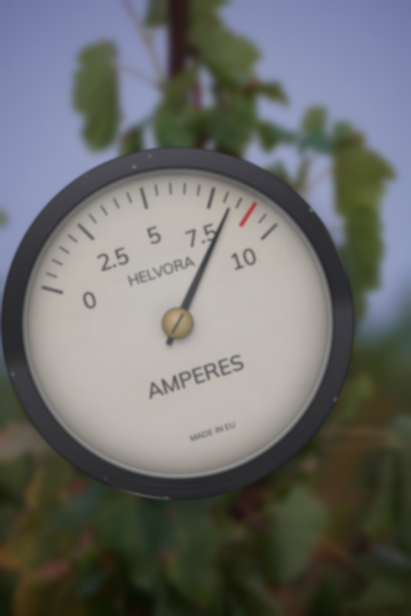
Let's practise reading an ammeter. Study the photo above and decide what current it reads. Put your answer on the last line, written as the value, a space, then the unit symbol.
8.25 A
